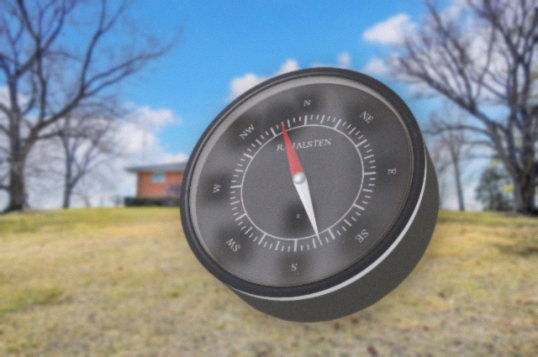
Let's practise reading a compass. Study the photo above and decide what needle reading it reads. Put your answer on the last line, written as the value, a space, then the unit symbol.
340 °
